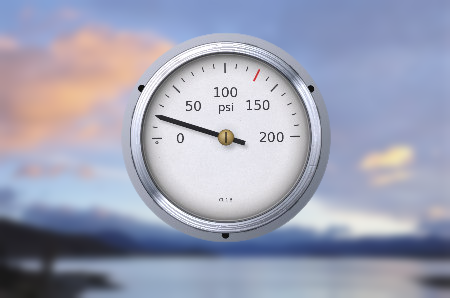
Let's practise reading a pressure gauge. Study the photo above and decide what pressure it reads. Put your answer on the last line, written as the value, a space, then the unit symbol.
20 psi
